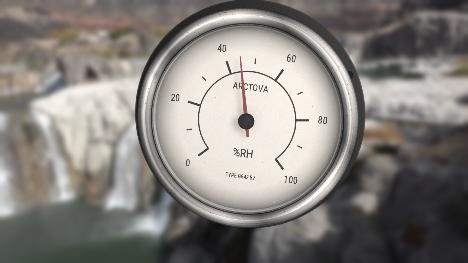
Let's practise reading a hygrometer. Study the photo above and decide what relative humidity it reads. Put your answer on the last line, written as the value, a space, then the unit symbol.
45 %
